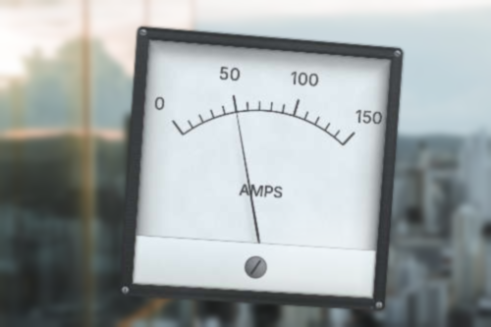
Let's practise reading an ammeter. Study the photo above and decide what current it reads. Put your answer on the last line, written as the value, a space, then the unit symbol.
50 A
